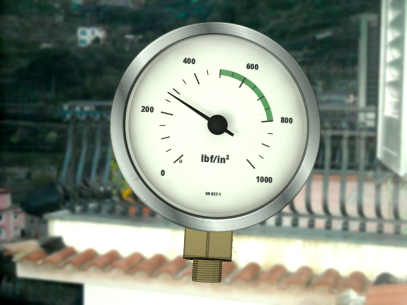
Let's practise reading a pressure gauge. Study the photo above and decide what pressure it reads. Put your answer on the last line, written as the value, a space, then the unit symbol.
275 psi
